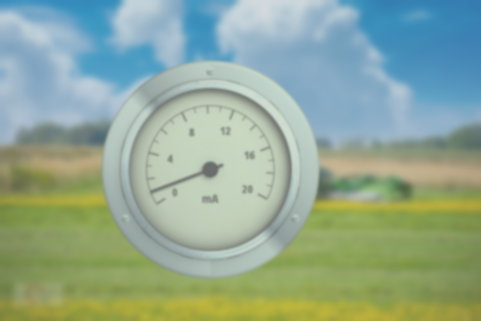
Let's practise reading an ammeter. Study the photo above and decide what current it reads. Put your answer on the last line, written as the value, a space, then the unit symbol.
1 mA
